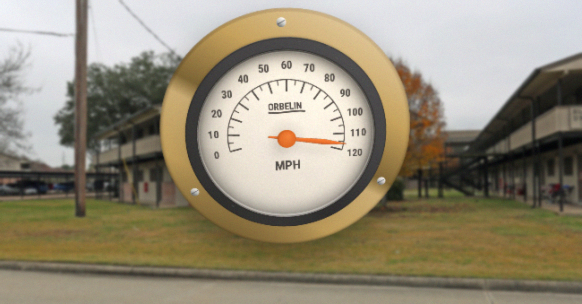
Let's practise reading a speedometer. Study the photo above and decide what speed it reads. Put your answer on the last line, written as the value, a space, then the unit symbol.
115 mph
